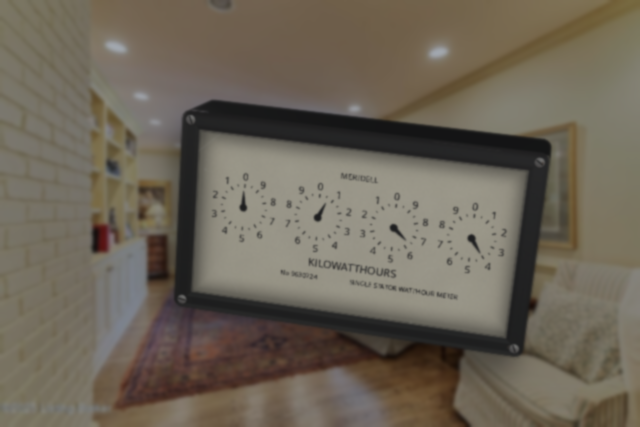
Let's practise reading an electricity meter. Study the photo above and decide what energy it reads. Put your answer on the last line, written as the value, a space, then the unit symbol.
64 kWh
